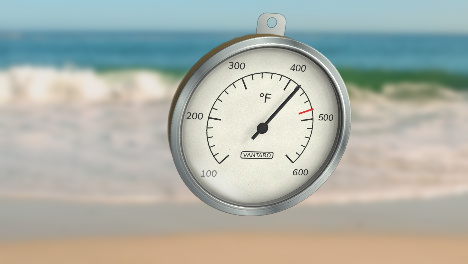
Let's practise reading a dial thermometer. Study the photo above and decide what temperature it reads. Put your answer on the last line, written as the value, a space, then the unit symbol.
420 °F
